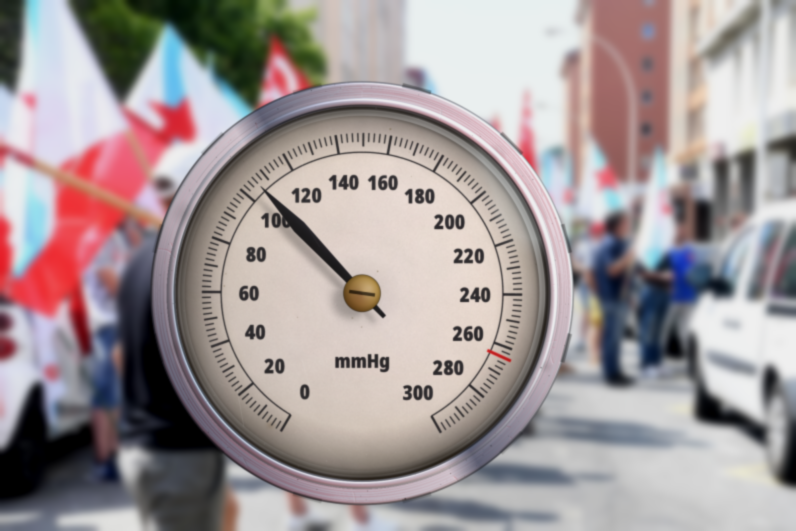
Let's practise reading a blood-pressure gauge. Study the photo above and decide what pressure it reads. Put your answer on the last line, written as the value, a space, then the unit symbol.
106 mmHg
